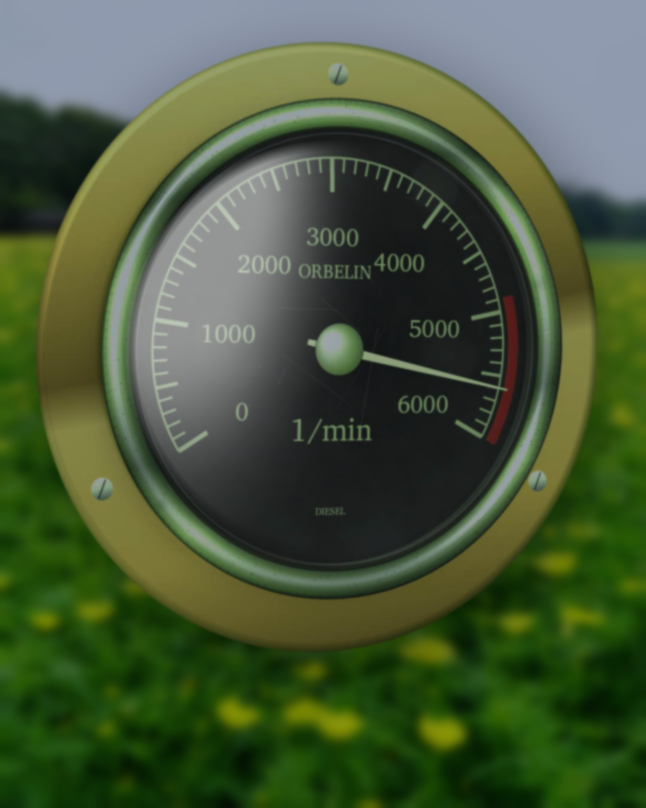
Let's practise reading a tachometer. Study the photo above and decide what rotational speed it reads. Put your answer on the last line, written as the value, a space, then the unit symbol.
5600 rpm
